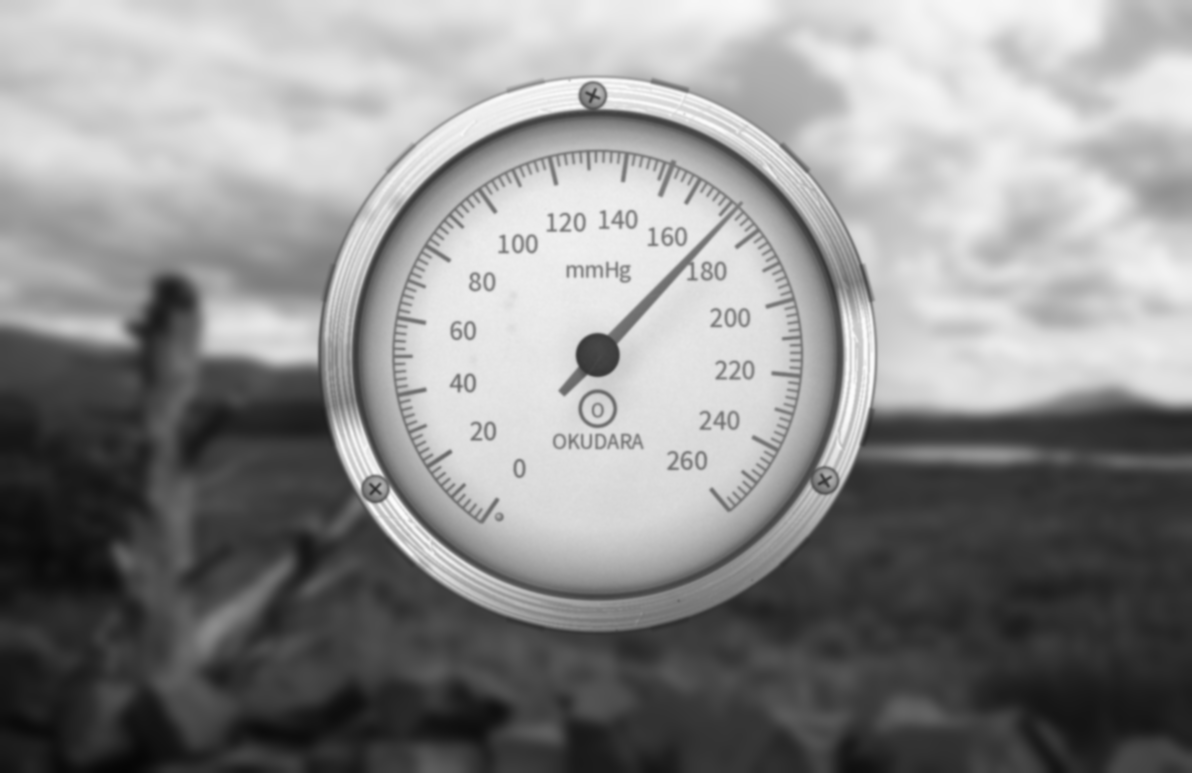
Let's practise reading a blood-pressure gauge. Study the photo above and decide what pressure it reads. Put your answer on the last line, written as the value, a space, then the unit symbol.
172 mmHg
